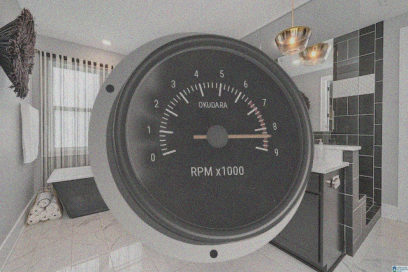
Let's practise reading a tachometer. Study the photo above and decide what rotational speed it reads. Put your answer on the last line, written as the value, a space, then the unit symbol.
8400 rpm
